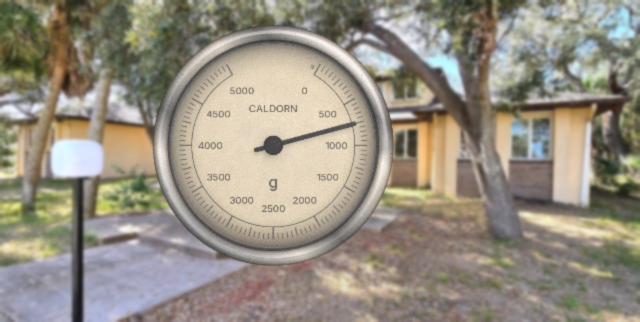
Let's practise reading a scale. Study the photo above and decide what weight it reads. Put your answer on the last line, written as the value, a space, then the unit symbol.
750 g
